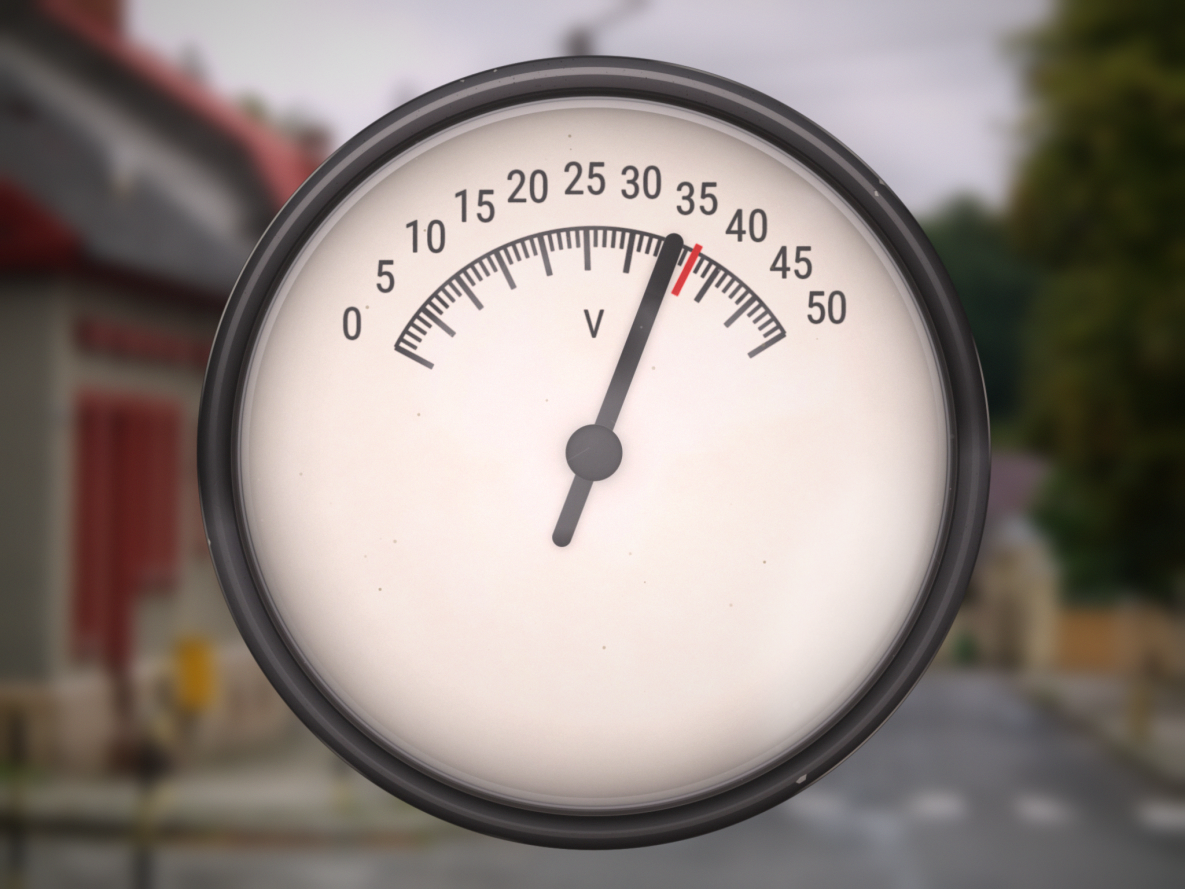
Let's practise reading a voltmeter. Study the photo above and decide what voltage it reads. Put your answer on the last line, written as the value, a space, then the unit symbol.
34.5 V
